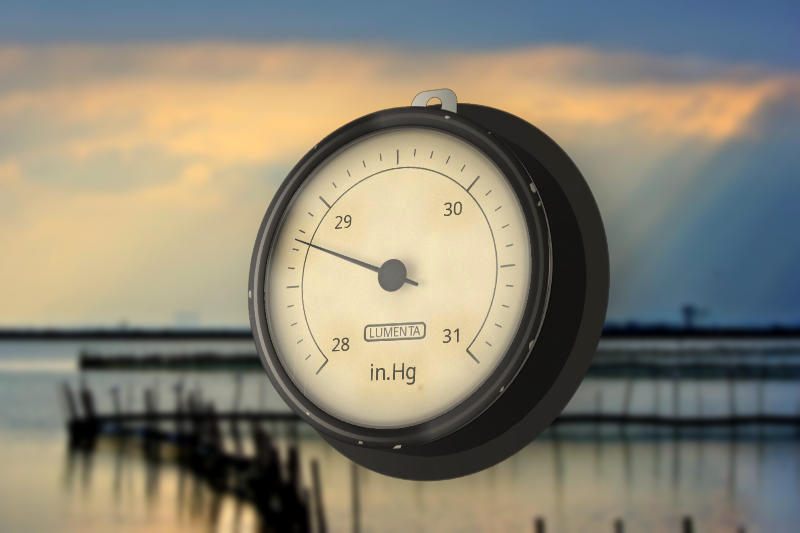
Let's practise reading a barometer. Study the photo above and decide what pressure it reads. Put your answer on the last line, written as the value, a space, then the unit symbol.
28.75 inHg
